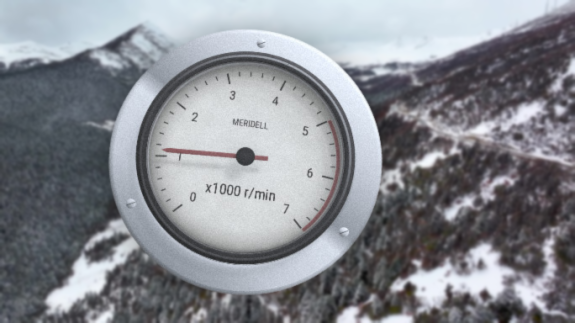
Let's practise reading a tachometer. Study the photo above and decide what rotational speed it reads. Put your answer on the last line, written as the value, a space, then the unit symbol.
1100 rpm
